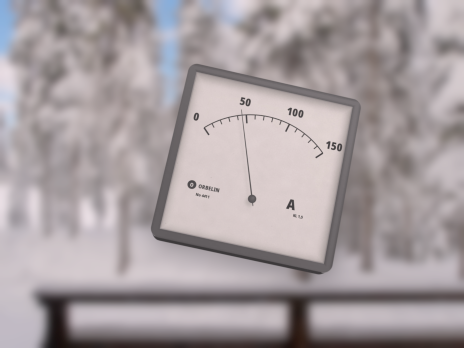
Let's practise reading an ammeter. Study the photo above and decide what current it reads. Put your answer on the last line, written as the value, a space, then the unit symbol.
45 A
